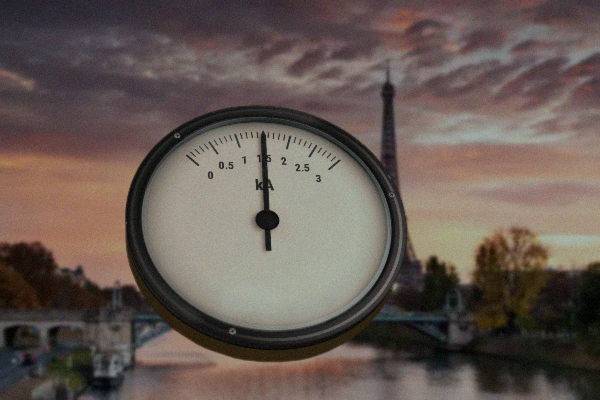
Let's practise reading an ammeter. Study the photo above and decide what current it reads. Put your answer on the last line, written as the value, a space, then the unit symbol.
1.5 kA
